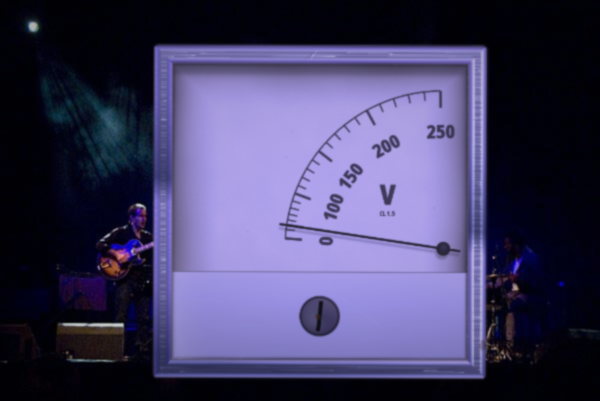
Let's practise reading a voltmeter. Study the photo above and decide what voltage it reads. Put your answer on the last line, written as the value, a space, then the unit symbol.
50 V
